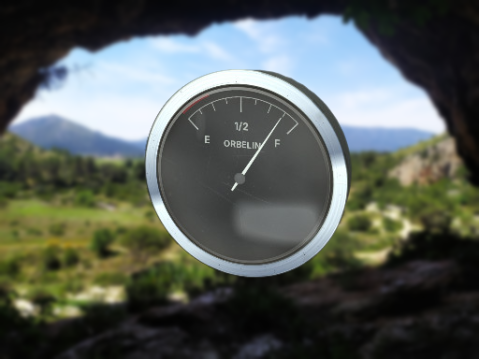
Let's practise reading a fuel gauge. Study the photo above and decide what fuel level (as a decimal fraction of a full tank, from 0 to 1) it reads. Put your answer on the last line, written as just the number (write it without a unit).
0.875
